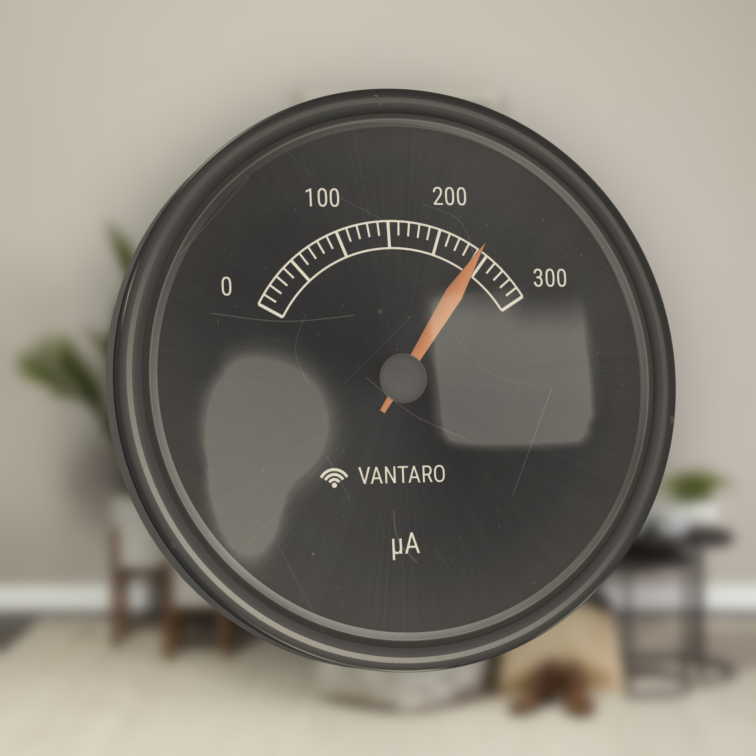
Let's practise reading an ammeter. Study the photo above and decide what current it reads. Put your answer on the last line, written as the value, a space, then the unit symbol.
240 µA
